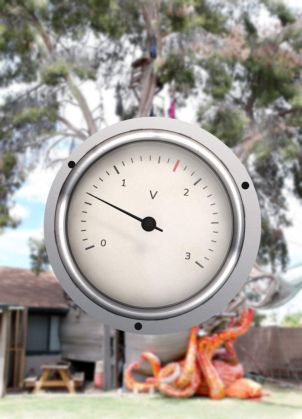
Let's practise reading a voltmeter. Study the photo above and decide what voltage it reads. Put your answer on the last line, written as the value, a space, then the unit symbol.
0.6 V
